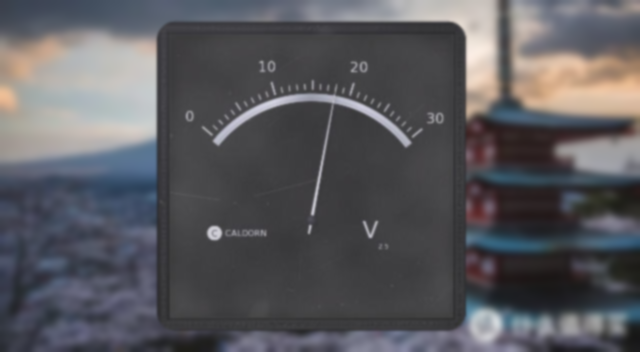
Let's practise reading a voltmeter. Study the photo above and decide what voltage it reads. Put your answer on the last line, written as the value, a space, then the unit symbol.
18 V
